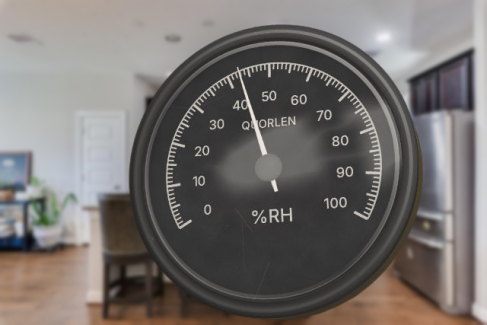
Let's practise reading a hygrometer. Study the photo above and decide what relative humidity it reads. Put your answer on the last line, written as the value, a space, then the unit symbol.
43 %
